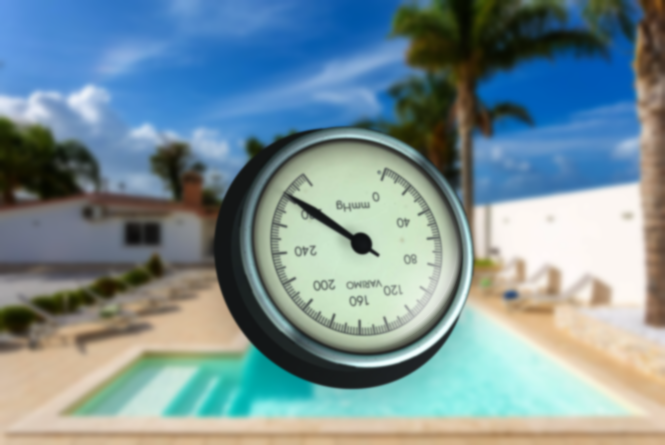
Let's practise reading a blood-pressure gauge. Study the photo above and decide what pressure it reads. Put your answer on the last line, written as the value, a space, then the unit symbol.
280 mmHg
